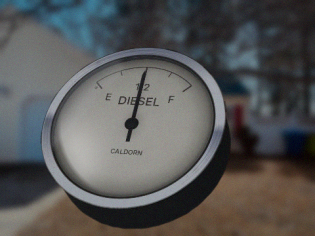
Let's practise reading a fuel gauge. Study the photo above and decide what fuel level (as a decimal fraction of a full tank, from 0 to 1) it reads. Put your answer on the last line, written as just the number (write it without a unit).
0.5
